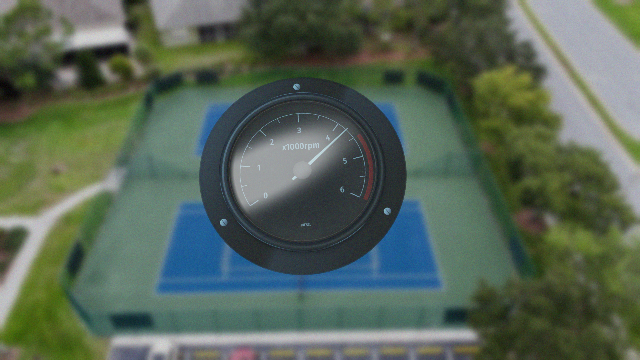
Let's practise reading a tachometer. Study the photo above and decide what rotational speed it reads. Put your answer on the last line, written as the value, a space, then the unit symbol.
4250 rpm
